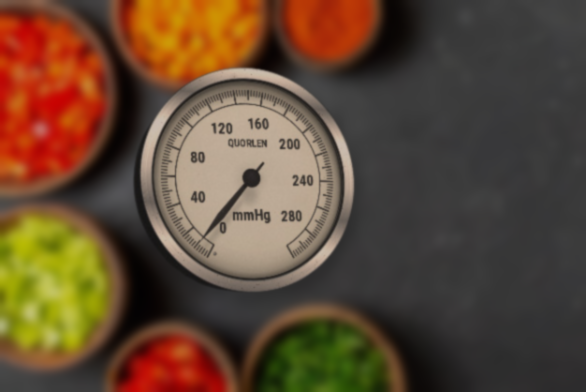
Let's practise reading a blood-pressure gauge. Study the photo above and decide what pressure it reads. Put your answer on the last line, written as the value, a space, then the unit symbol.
10 mmHg
